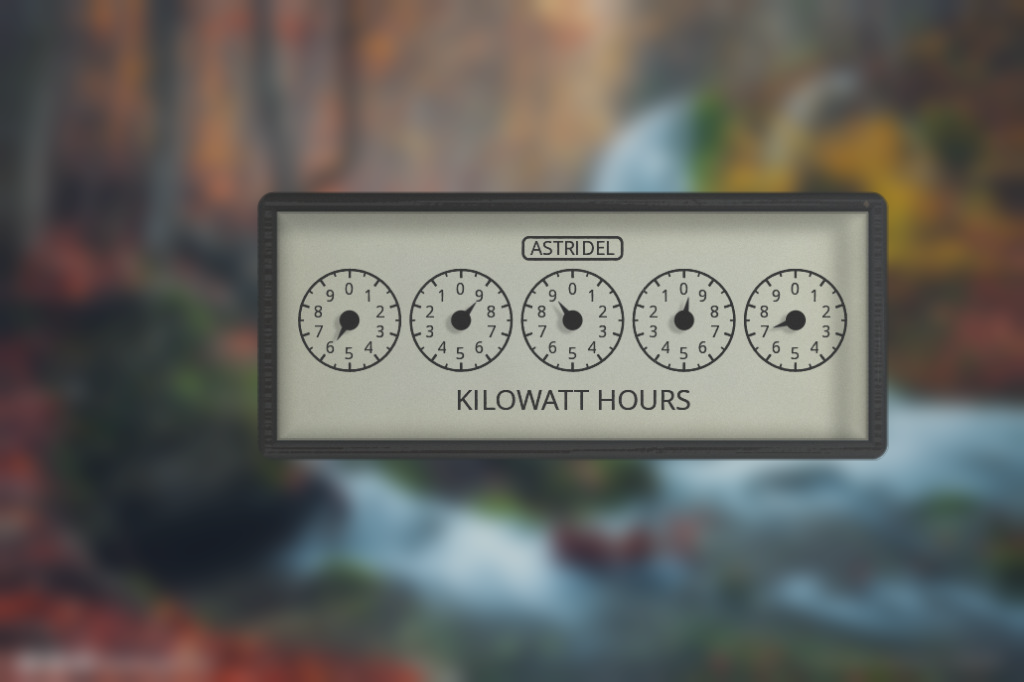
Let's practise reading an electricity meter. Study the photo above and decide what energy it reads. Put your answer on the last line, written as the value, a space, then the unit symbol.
58897 kWh
